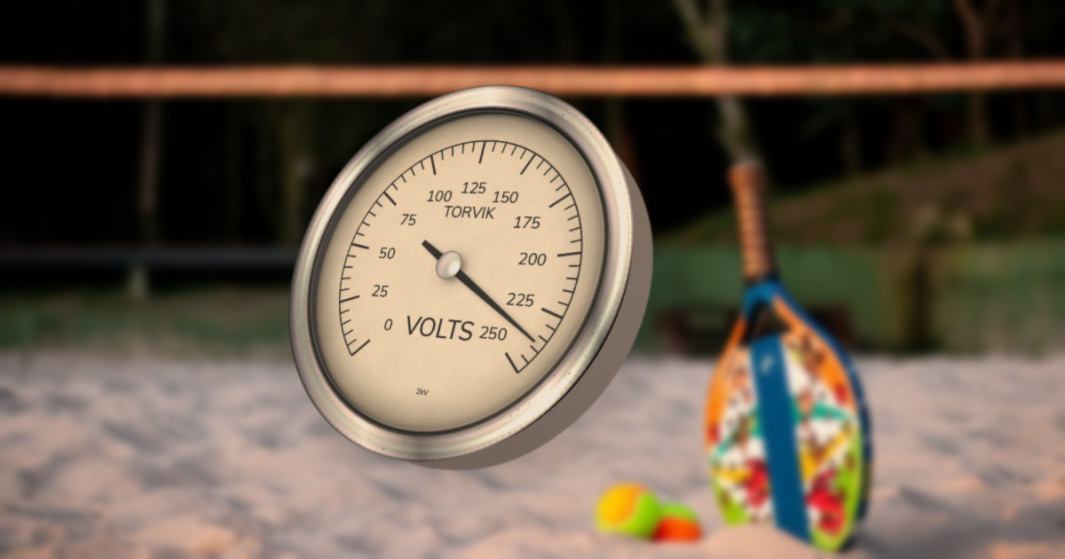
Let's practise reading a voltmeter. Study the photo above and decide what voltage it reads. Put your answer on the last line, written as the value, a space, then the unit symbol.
237.5 V
